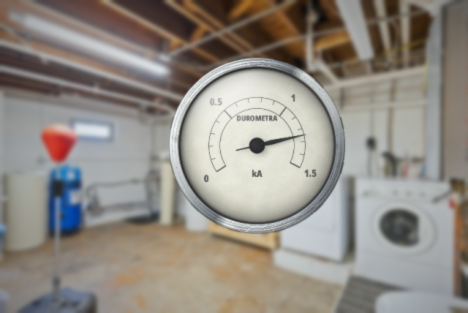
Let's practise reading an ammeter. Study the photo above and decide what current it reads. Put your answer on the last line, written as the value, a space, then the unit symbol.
1.25 kA
